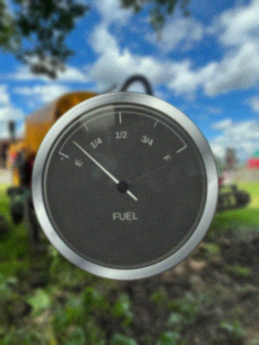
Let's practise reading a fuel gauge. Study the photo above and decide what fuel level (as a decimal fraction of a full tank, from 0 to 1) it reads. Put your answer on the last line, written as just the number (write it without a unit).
0.125
